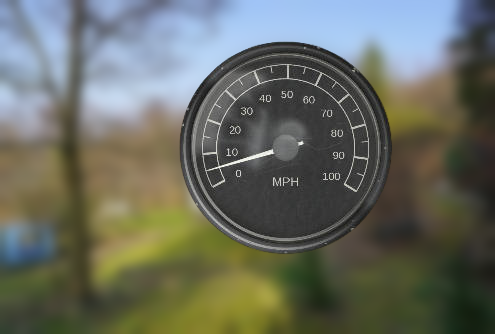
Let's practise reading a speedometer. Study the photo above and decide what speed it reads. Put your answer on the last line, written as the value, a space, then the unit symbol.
5 mph
